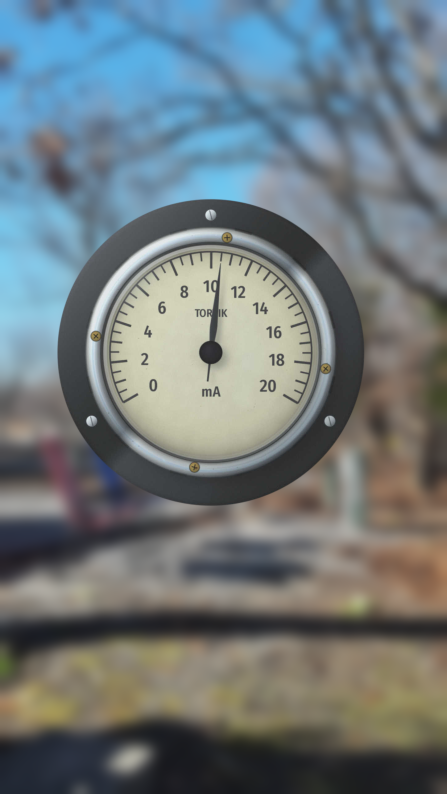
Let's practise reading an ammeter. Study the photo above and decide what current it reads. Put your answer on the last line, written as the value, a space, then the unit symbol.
10.5 mA
